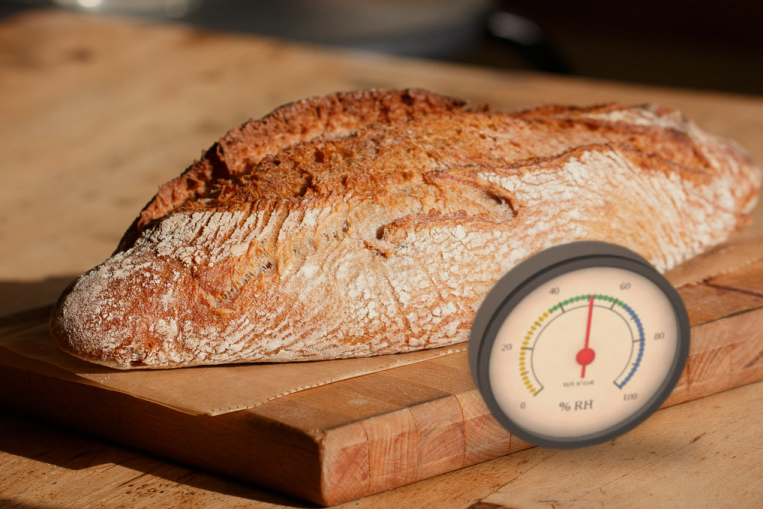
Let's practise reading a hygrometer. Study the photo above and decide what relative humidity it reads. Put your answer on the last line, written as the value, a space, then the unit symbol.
50 %
